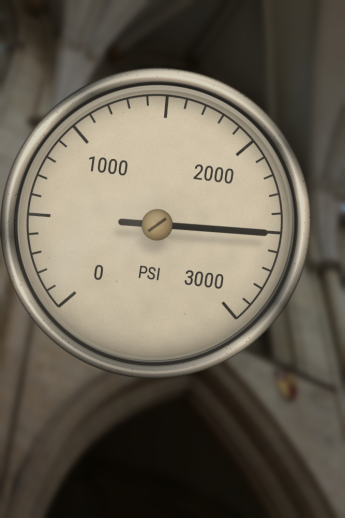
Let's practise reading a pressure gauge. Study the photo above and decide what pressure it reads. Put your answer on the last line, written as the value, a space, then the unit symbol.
2500 psi
